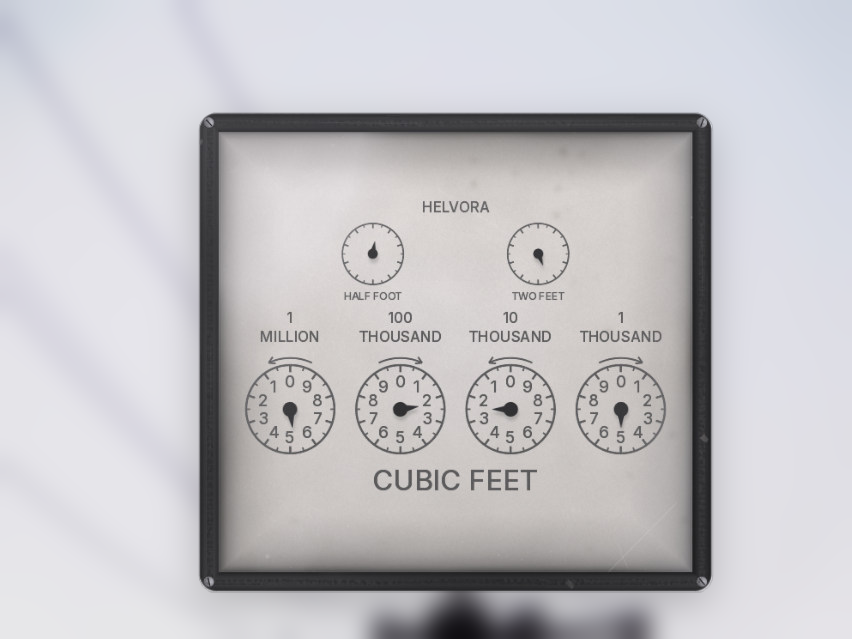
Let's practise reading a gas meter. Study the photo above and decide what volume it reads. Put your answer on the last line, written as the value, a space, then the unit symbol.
522500 ft³
